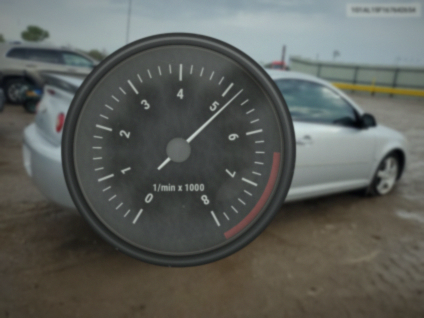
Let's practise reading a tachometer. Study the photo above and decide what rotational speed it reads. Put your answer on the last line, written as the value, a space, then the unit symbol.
5200 rpm
